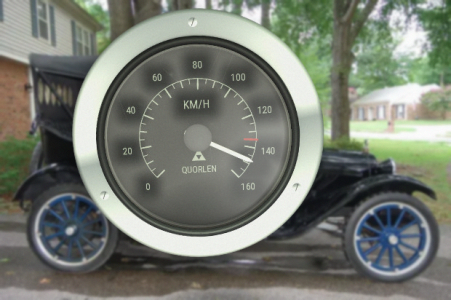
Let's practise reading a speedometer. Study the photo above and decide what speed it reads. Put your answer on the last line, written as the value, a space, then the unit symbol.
147.5 km/h
